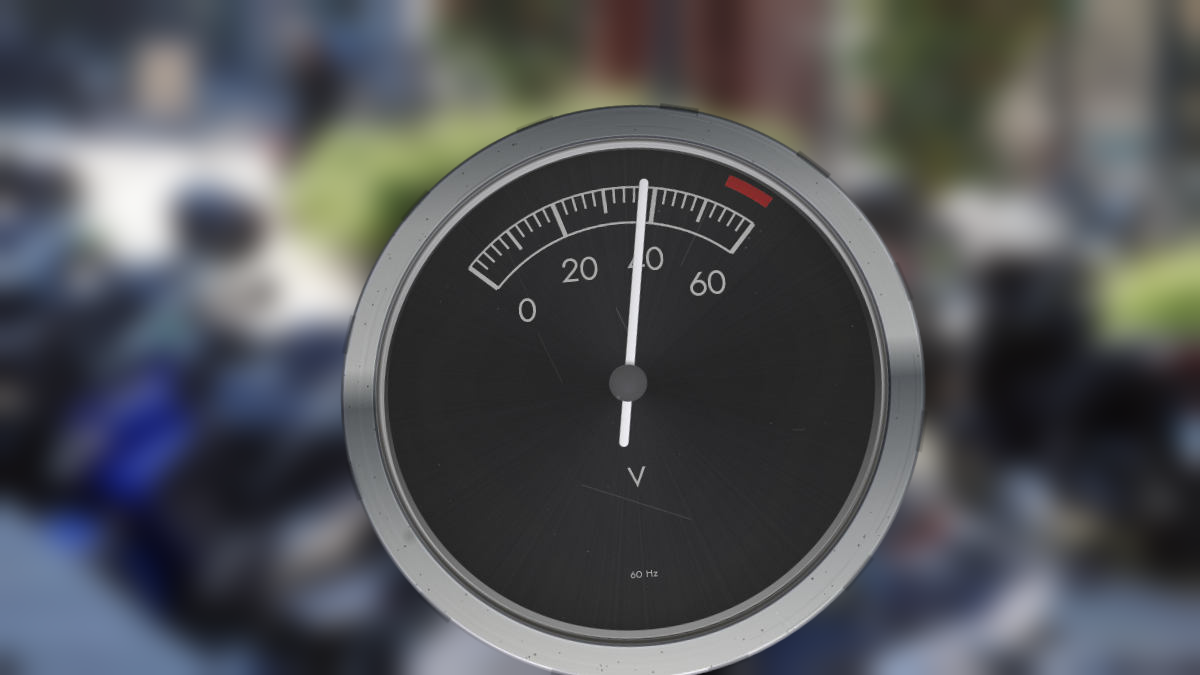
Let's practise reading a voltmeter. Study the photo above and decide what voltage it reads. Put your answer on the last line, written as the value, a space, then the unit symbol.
38 V
